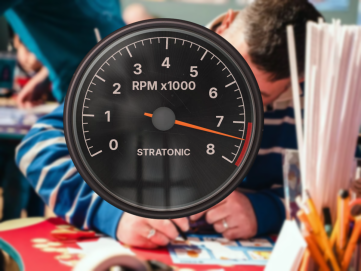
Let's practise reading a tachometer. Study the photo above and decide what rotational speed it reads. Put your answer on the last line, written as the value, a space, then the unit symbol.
7400 rpm
